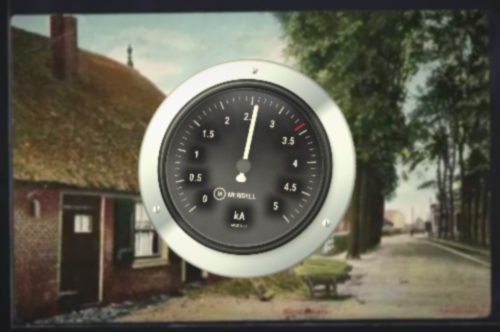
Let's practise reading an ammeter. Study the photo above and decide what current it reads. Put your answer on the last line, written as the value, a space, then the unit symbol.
2.6 kA
